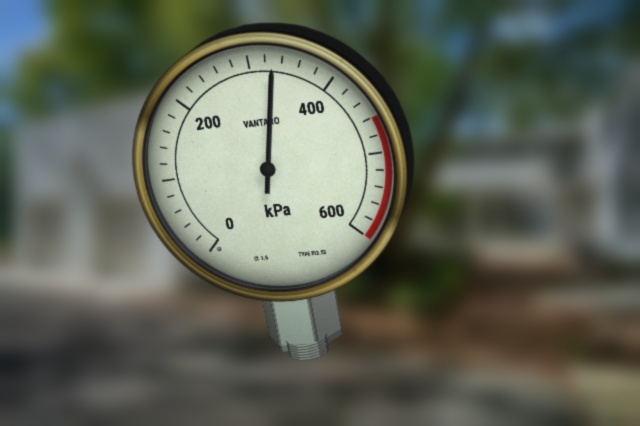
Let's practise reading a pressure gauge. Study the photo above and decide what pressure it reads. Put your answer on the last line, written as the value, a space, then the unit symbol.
330 kPa
